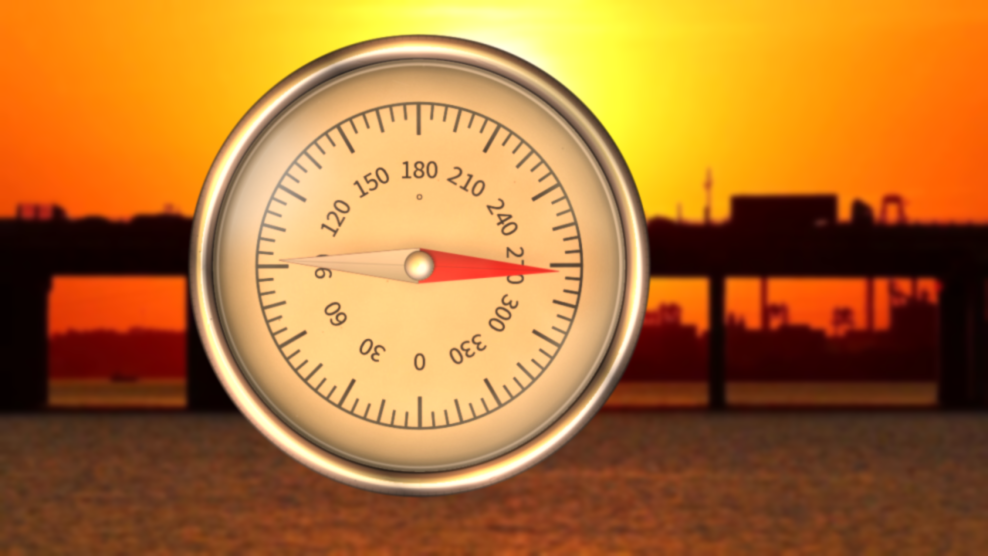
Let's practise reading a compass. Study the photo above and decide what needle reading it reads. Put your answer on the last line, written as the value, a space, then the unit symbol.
272.5 °
